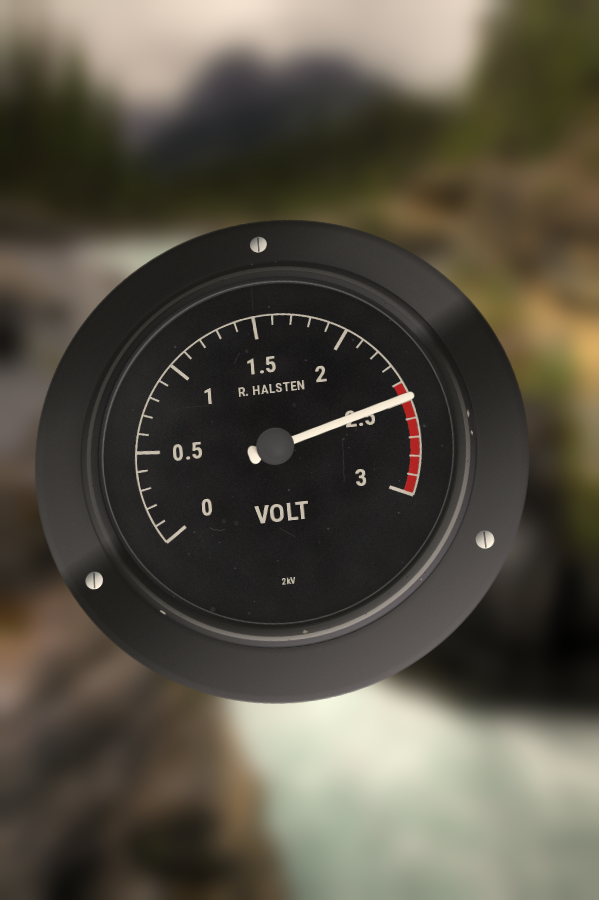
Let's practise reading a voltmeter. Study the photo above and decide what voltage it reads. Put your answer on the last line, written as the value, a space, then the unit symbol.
2.5 V
